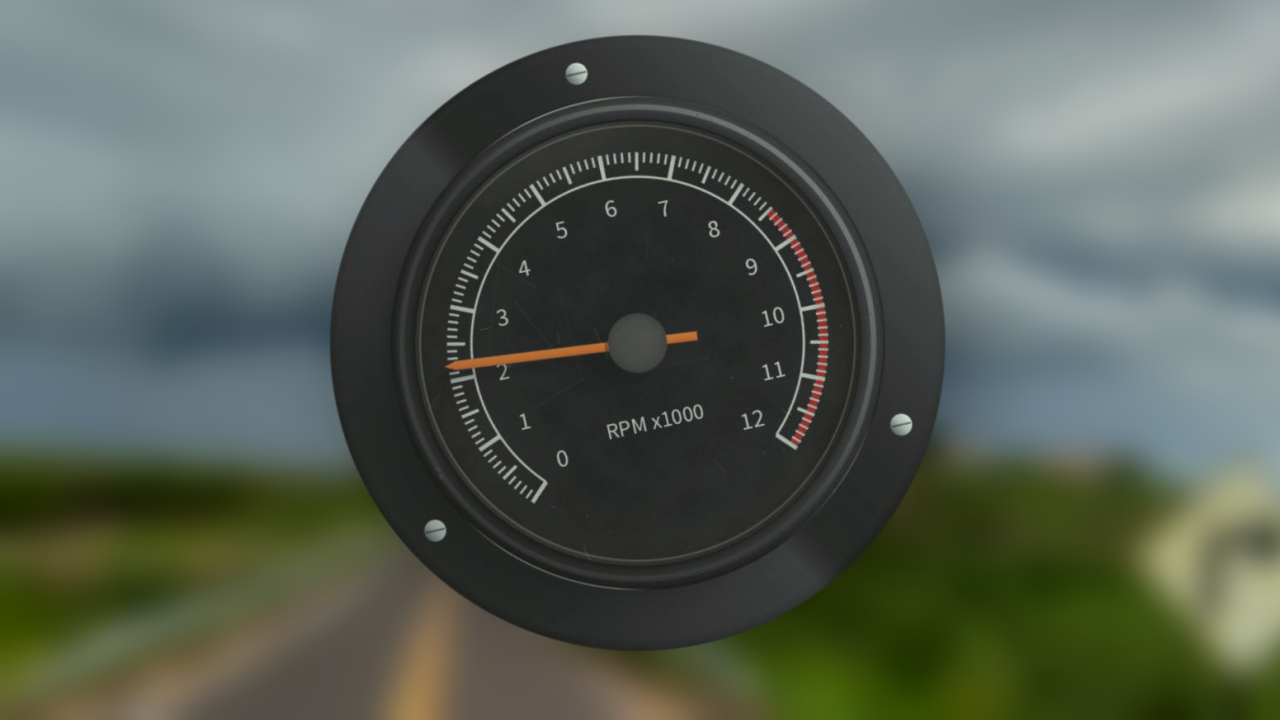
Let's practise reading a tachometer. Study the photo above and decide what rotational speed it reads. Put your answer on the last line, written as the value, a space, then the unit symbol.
2200 rpm
